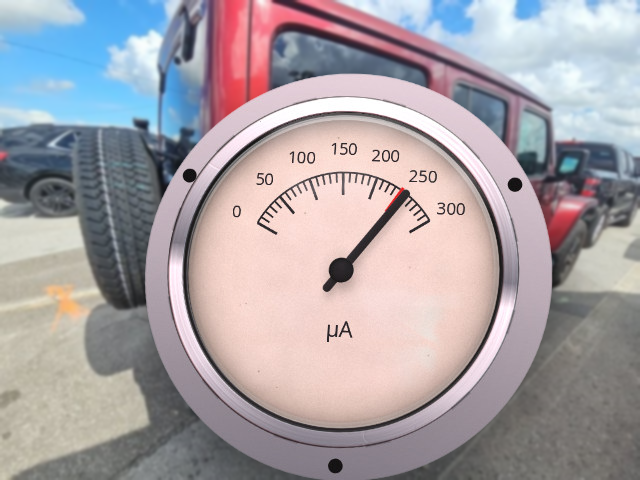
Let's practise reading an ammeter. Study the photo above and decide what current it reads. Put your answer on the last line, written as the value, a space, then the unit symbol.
250 µA
